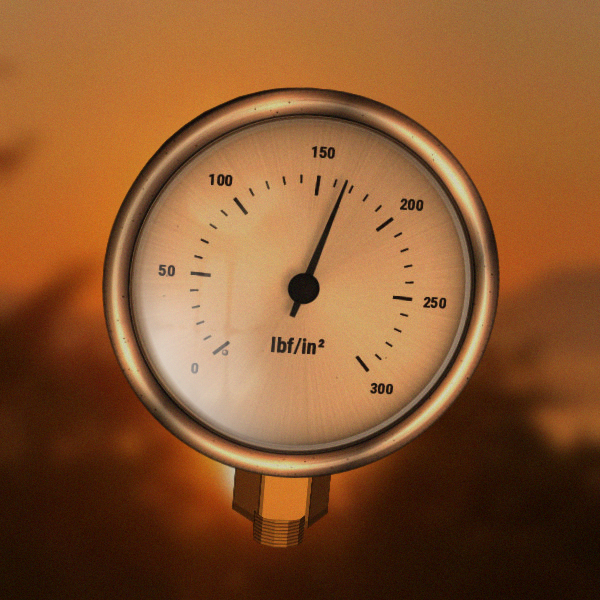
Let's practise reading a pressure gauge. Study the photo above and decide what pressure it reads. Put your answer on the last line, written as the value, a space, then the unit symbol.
165 psi
